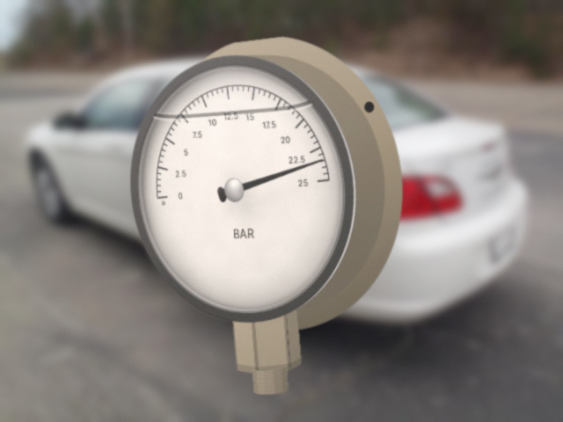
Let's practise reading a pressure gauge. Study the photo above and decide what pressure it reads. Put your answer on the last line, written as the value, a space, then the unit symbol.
23.5 bar
